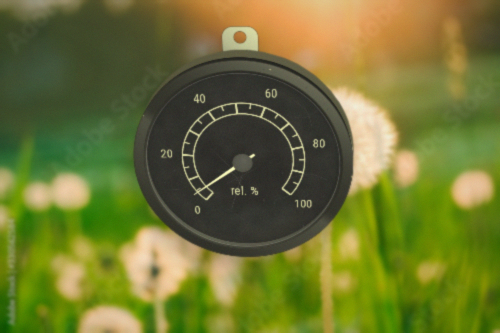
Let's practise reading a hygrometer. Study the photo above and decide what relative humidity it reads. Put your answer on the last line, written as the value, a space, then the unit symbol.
5 %
